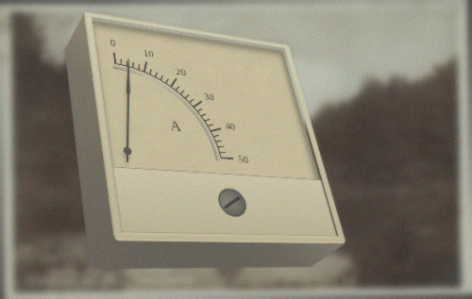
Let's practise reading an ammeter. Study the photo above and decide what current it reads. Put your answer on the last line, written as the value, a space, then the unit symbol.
4 A
